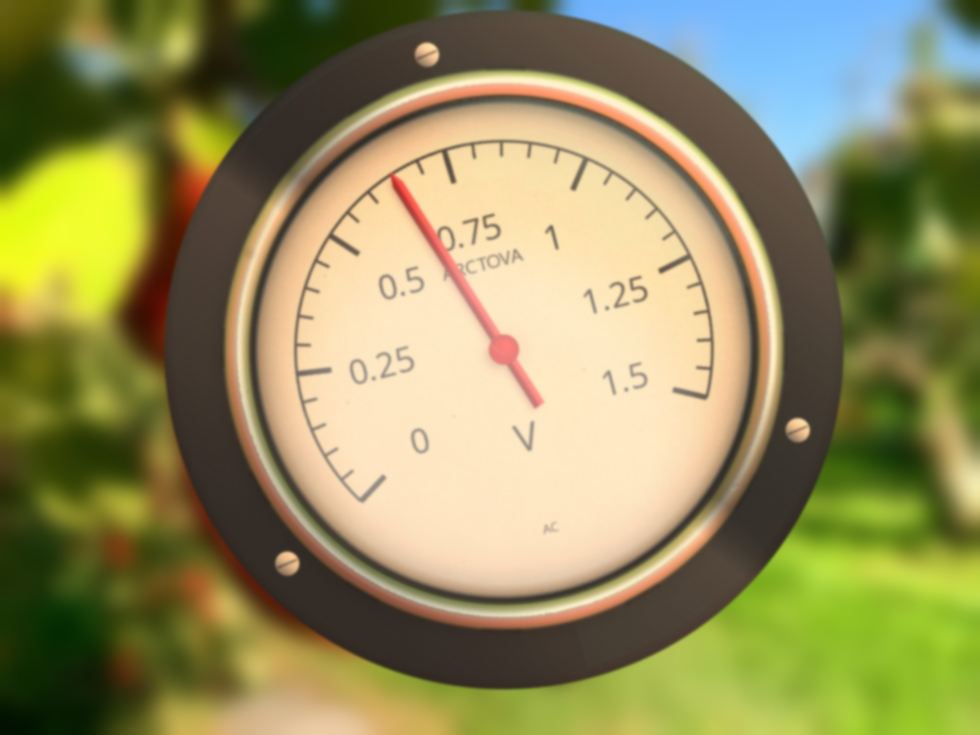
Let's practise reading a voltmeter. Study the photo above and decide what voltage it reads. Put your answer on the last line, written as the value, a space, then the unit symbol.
0.65 V
